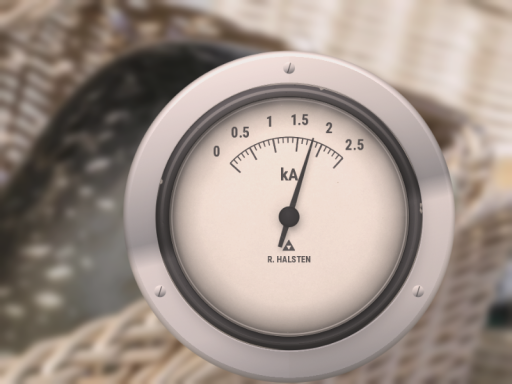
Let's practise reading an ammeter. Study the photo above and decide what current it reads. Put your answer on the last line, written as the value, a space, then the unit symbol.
1.8 kA
